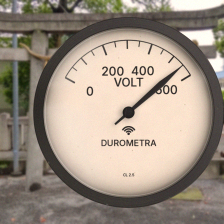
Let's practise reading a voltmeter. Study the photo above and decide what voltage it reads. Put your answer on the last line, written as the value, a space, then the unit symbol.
550 V
